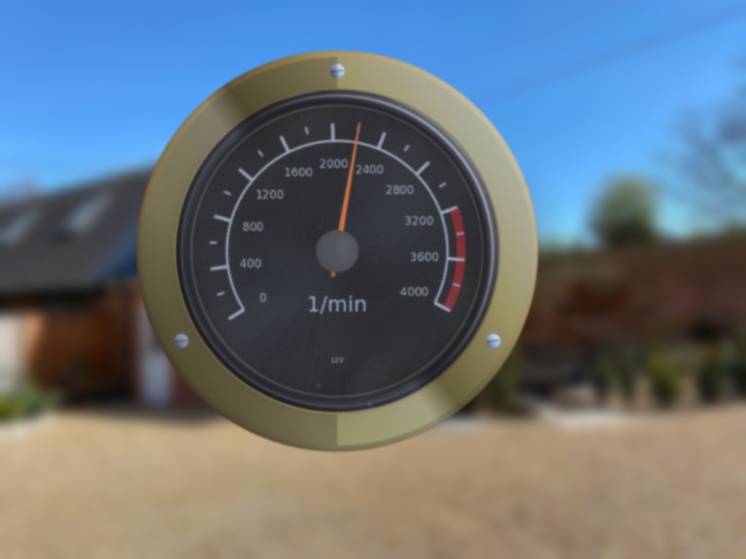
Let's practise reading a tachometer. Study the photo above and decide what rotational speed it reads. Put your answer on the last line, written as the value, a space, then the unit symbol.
2200 rpm
